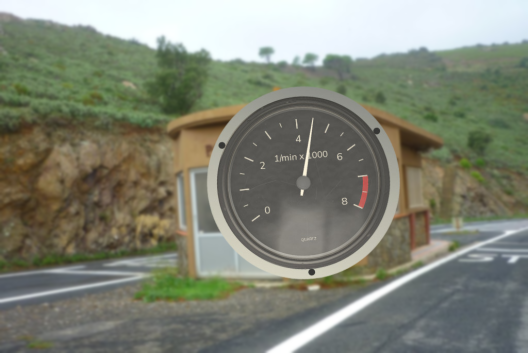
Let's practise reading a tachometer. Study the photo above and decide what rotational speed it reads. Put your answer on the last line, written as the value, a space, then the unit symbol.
4500 rpm
